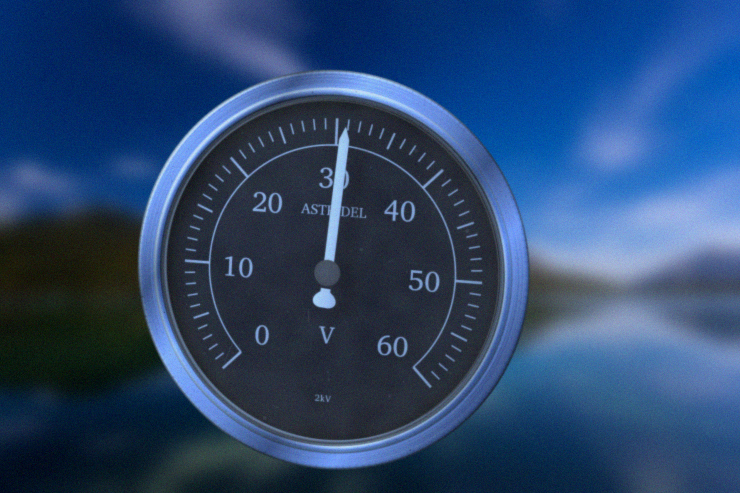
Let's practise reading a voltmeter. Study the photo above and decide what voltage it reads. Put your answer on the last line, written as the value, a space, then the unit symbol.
31 V
